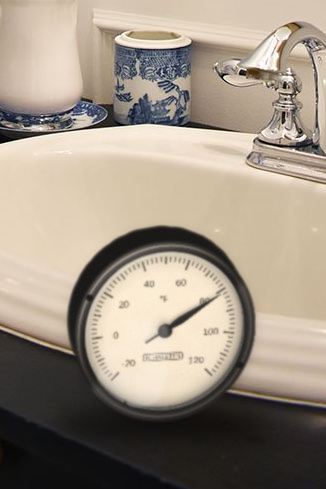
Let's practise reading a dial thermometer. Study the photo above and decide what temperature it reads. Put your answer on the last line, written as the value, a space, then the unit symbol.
80 °F
